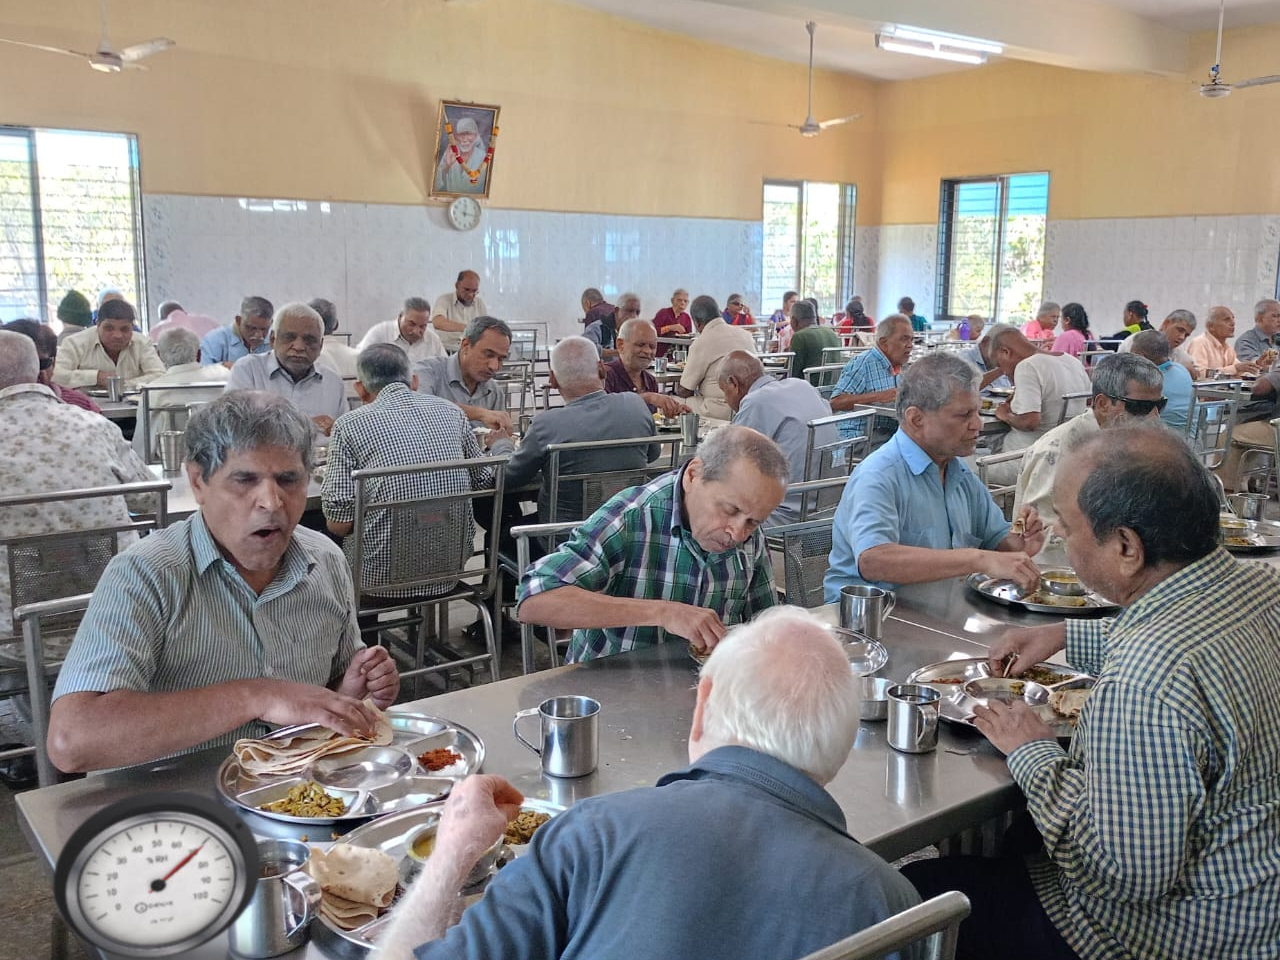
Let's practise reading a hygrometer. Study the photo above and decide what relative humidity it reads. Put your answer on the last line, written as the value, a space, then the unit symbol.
70 %
